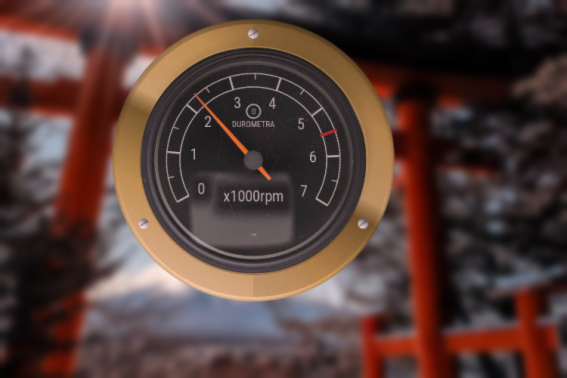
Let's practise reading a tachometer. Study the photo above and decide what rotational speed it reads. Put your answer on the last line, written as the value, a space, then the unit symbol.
2250 rpm
